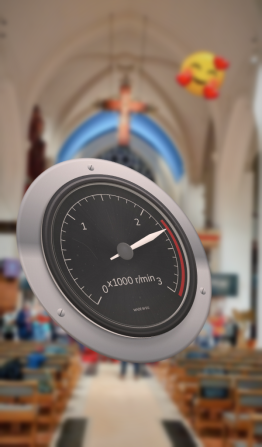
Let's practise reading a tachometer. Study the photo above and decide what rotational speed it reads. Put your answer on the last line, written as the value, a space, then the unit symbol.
2300 rpm
